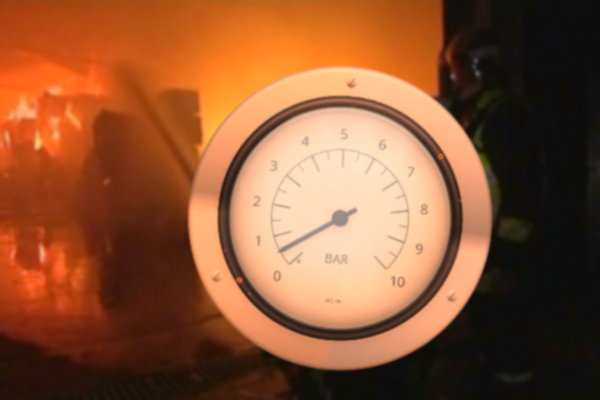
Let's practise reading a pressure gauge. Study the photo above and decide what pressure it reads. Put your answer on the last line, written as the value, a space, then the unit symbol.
0.5 bar
